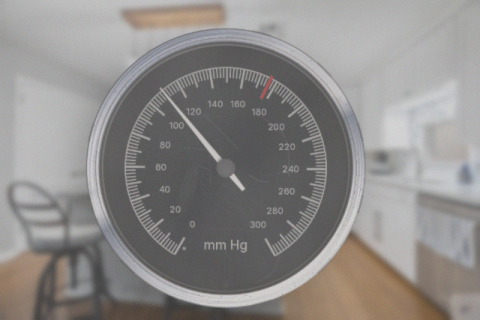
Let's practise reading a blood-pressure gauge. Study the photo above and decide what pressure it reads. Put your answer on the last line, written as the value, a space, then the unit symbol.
110 mmHg
